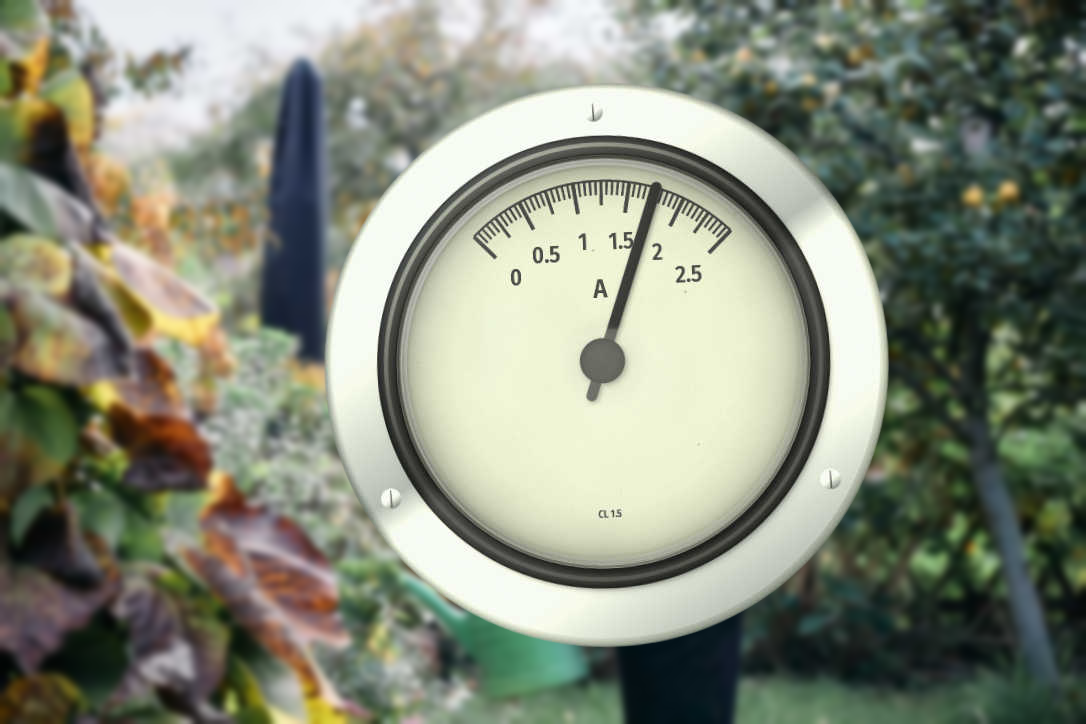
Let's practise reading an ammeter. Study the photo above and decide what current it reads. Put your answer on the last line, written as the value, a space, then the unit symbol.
1.75 A
